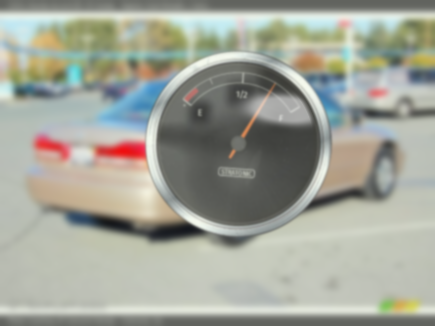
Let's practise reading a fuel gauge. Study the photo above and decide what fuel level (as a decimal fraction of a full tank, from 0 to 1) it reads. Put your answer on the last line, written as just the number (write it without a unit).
0.75
